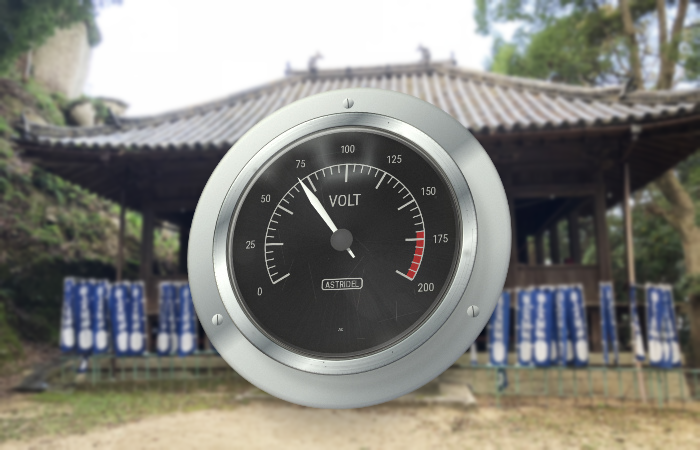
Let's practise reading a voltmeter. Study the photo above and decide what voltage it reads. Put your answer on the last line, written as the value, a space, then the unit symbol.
70 V
